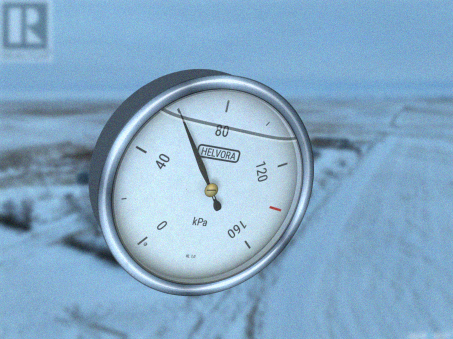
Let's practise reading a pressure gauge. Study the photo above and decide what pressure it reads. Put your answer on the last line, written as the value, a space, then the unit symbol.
60 kPa
